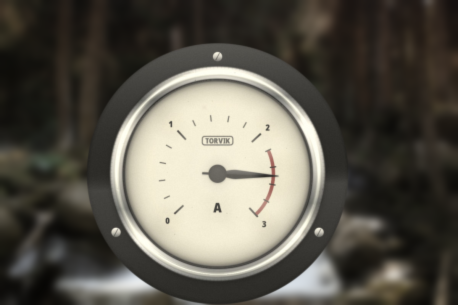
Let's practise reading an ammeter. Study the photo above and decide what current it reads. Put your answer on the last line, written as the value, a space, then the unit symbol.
2.5 A
